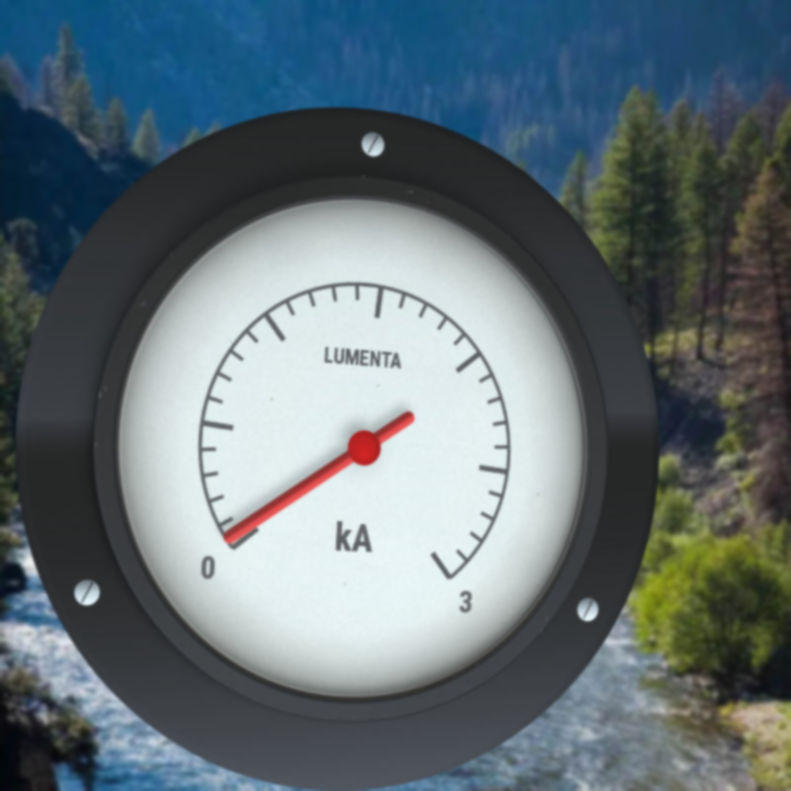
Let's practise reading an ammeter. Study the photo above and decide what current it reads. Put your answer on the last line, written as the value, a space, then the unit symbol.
0.05 kA
